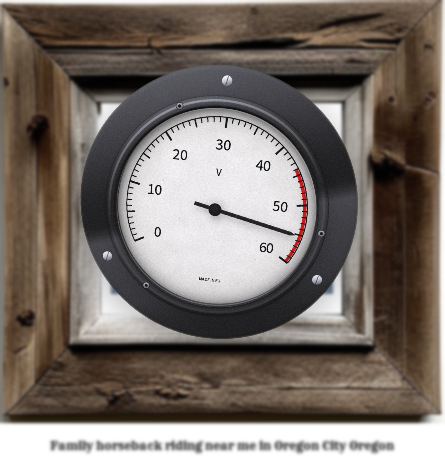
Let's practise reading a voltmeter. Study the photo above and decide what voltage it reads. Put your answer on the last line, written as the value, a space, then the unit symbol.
55 V
